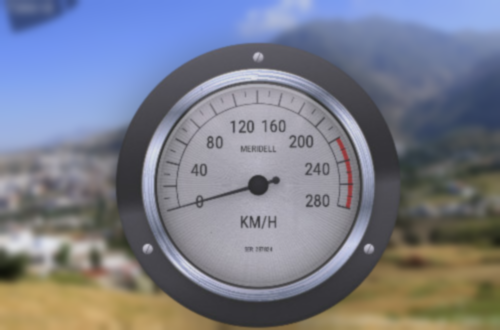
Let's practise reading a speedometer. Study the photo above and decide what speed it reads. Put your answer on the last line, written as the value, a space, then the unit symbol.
0 km/h
